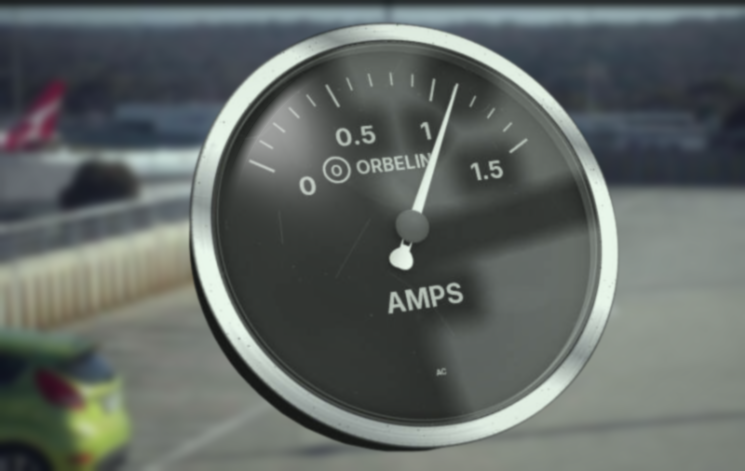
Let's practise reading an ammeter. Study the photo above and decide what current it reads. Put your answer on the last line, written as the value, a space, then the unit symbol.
1.1 A
